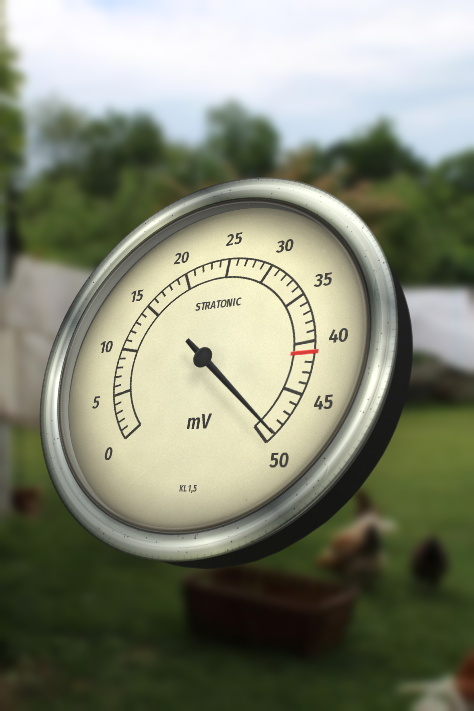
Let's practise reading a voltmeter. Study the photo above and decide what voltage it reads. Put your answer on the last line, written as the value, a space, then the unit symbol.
49 mV
